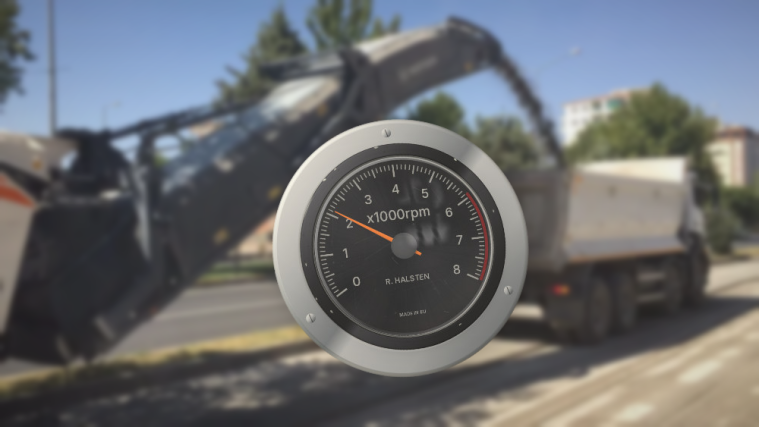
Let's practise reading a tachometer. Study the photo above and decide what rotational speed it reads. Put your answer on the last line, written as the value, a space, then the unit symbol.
2100 rpm
